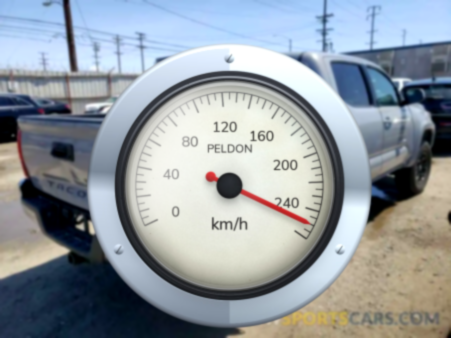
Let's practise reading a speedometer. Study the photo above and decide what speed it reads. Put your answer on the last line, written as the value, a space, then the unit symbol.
250 km/h
